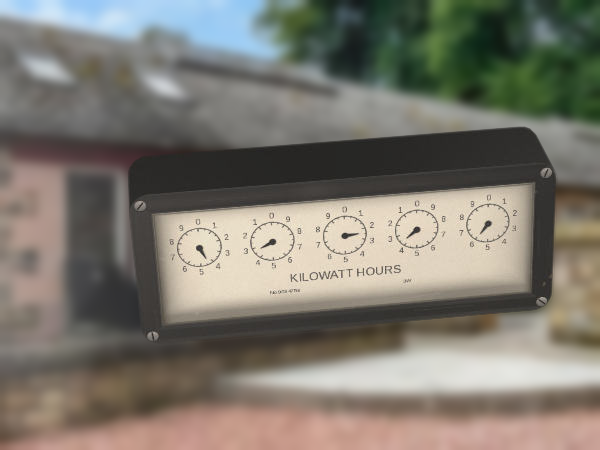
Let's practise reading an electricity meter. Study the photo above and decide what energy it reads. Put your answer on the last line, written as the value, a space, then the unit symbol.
43236 kWh
